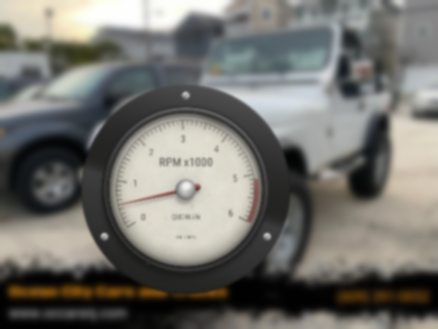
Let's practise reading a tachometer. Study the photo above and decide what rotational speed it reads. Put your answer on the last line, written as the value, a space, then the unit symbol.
500 rpm
